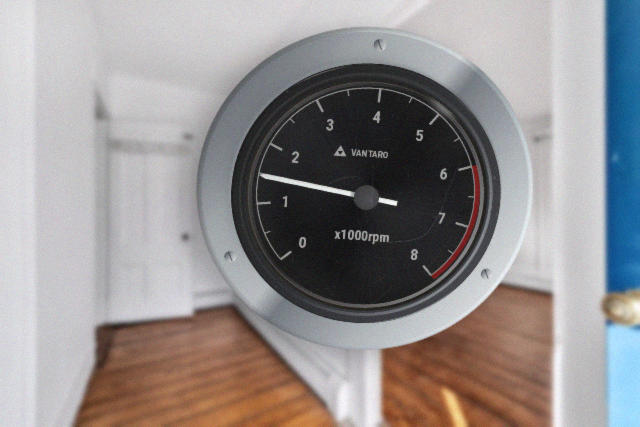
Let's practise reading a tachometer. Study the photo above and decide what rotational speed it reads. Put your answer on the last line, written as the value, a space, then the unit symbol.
1500 rpm
